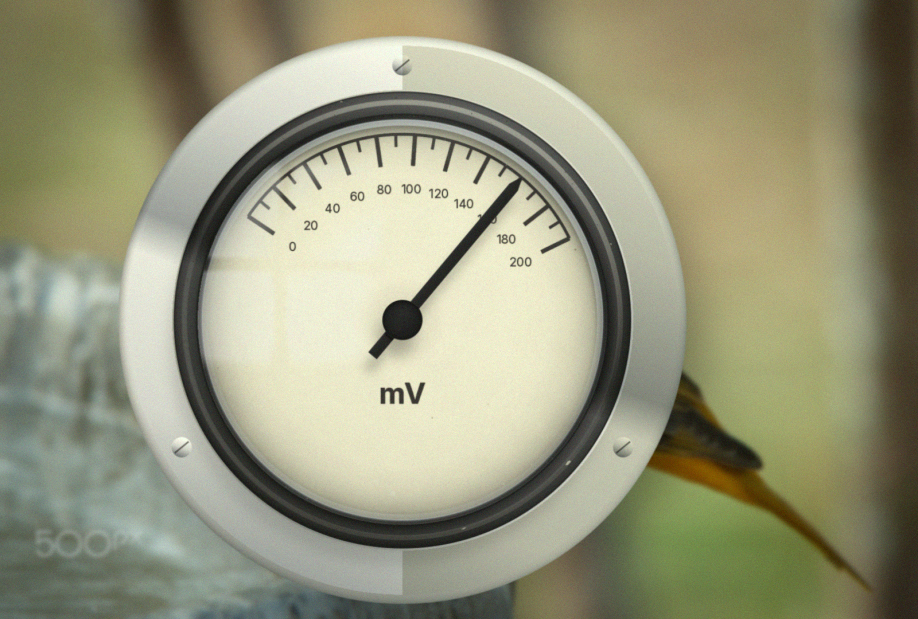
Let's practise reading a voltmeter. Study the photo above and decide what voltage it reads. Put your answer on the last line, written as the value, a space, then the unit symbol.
160 mV
